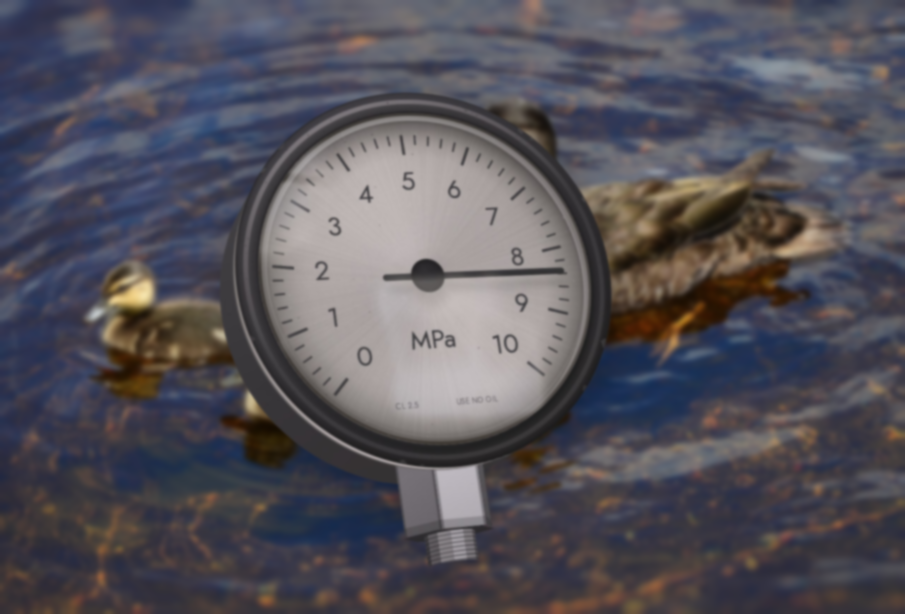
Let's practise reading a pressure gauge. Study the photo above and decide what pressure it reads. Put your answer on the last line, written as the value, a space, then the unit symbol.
8.4 MPa
